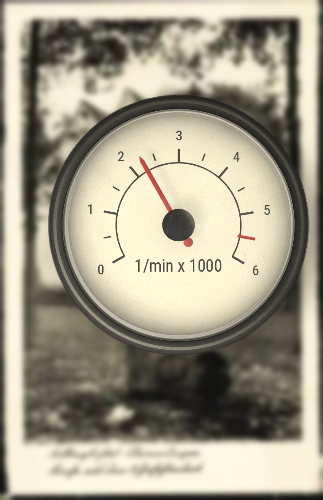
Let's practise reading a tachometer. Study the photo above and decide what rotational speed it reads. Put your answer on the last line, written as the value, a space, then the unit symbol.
2250 rpm
